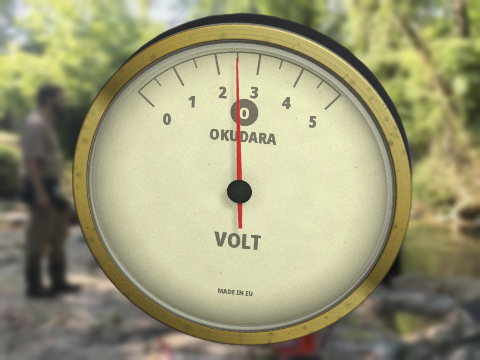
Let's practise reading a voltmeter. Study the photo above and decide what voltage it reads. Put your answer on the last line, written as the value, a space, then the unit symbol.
2.5 V
